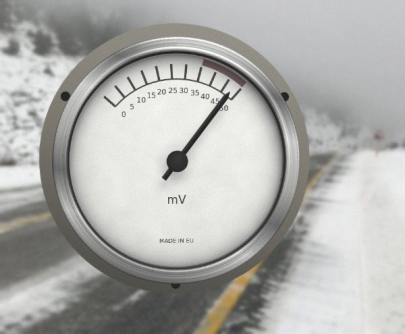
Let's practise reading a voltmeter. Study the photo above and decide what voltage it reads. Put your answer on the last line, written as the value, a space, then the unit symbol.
47.5 mV
